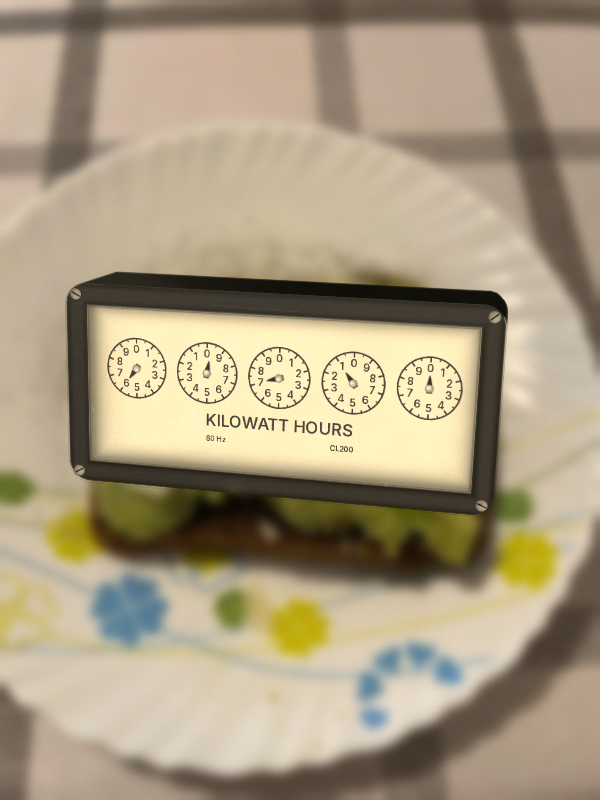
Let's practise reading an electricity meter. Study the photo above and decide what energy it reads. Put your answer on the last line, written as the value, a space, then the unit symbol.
59710 kWh
